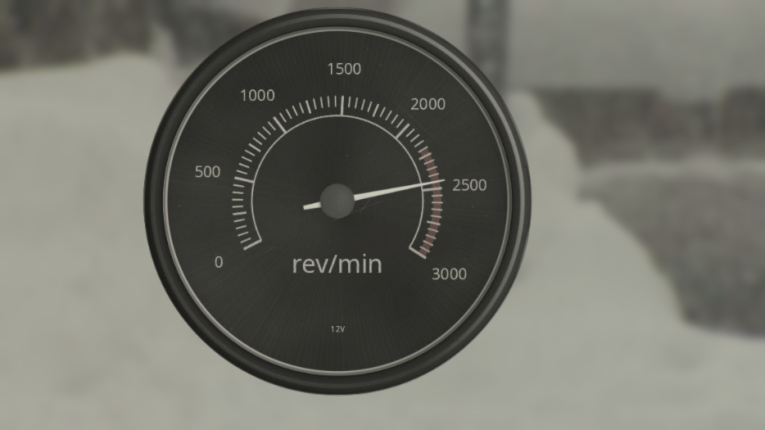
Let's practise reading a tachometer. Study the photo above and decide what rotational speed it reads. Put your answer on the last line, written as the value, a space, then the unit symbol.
2450 rpm
